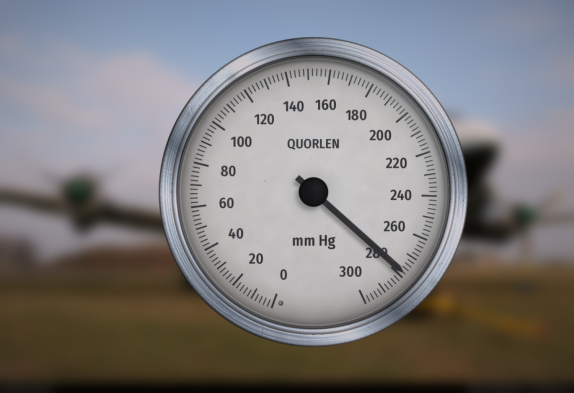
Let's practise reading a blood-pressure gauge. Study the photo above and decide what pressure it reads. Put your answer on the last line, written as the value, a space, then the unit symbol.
278 mmHg
